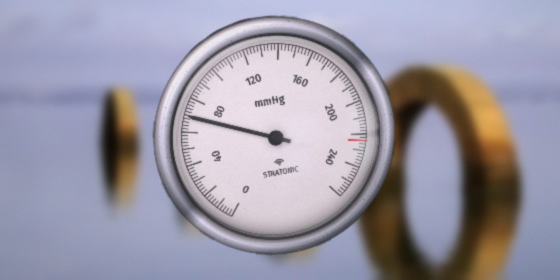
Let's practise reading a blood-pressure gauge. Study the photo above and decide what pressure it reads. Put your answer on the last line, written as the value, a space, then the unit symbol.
70 mmHg
